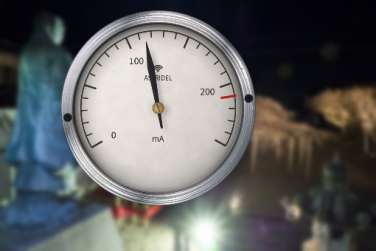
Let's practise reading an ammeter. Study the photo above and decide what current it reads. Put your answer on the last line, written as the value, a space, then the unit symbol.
115 mA
